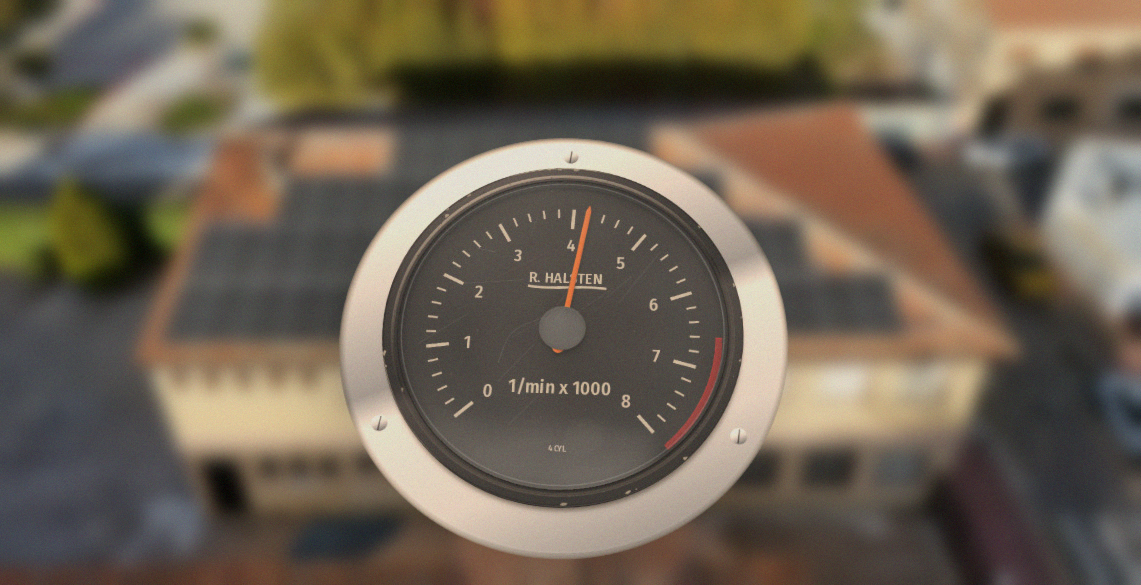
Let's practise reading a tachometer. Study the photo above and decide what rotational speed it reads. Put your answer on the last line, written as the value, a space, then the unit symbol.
4200 rpm
